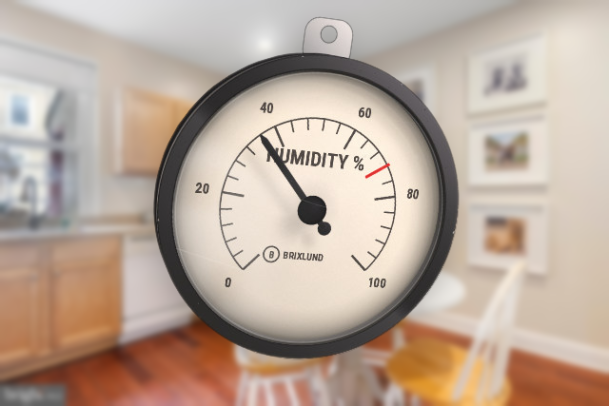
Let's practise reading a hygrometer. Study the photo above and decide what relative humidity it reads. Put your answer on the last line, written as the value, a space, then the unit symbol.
36 %
